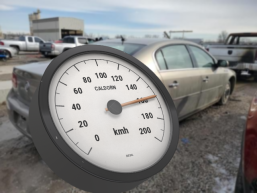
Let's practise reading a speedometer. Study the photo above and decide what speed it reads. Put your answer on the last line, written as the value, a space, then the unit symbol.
160 km/h
